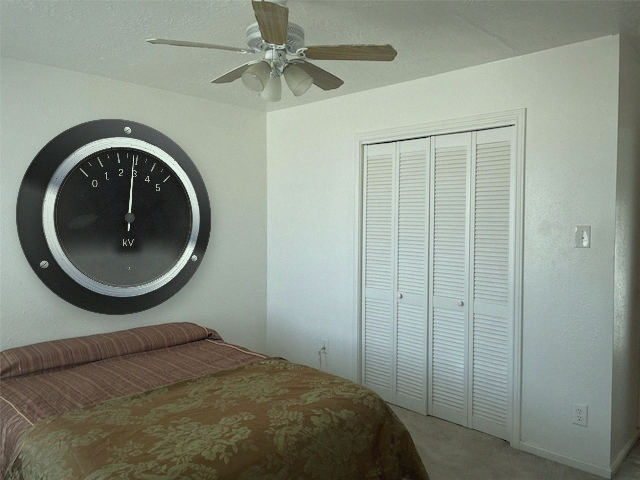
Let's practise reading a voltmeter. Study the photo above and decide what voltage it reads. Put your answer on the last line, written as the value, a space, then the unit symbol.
2.75 kV
